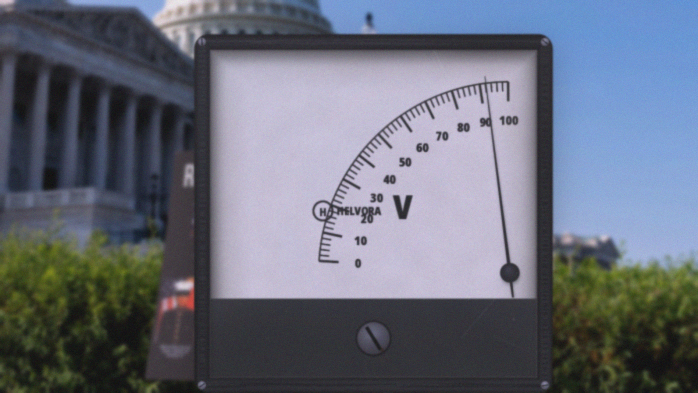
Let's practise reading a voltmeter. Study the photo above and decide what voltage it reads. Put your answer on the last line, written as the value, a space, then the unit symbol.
92 V
